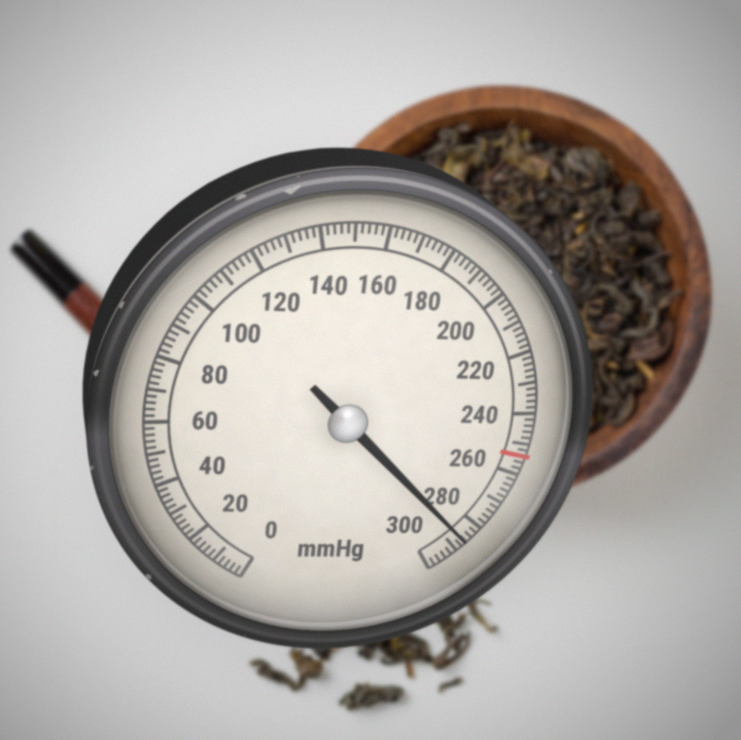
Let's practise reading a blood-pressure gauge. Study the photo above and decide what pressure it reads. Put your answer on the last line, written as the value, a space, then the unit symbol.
286 mmHg
